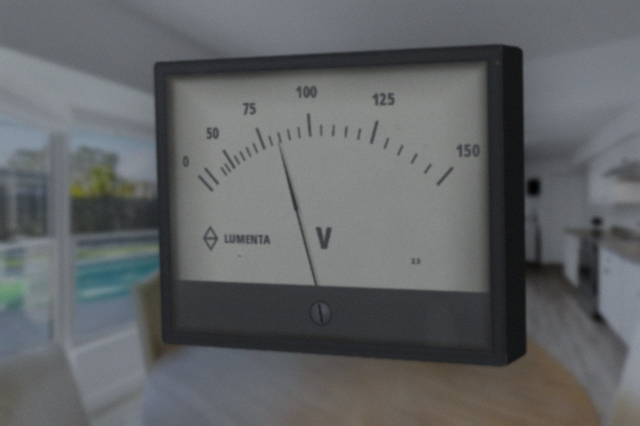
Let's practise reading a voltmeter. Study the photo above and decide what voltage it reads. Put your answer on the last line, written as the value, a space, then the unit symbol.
85 V
